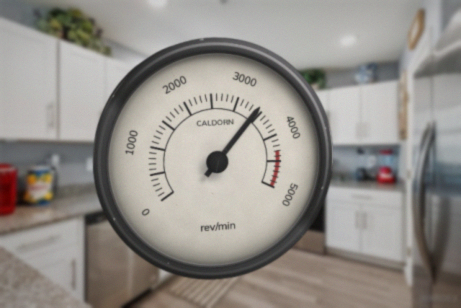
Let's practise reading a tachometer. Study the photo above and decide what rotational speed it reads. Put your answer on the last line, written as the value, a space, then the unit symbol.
3400 rpm
